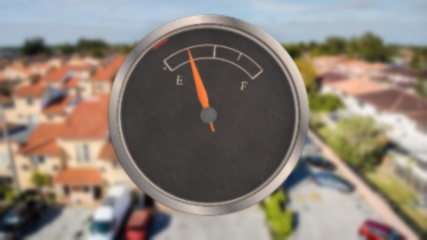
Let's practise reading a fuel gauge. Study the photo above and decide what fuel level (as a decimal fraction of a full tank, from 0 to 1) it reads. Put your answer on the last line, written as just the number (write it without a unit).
0.25
